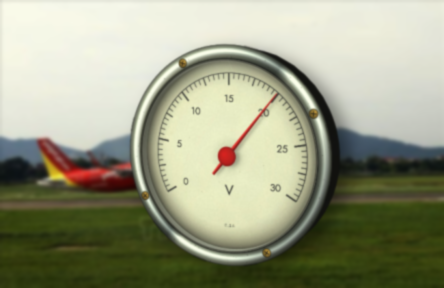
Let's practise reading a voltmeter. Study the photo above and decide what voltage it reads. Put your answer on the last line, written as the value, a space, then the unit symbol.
20 V
